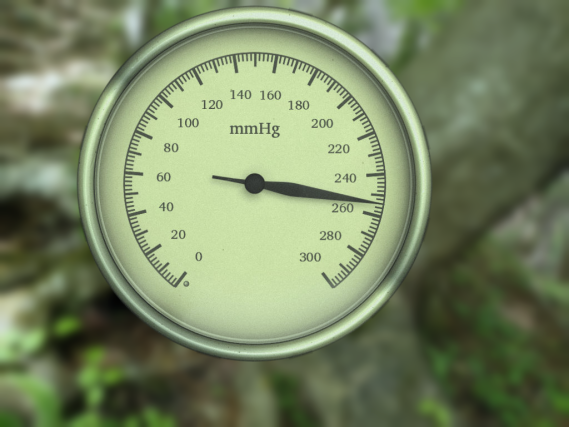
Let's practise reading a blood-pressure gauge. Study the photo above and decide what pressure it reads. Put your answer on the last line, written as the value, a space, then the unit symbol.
254 mmHg
